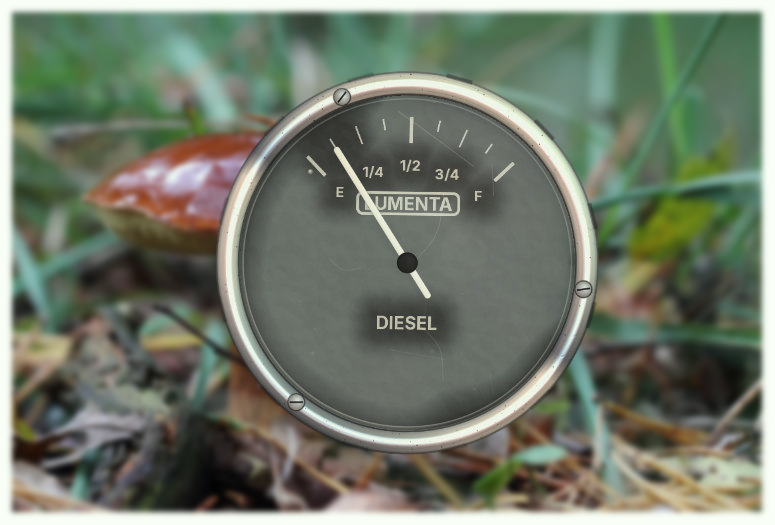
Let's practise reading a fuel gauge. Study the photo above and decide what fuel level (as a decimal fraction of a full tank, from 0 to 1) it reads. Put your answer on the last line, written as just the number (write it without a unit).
0.125
